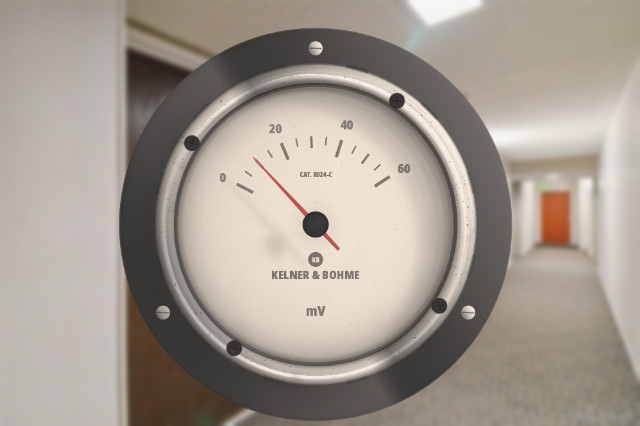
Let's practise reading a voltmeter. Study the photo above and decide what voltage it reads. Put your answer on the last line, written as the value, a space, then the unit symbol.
10 mV
